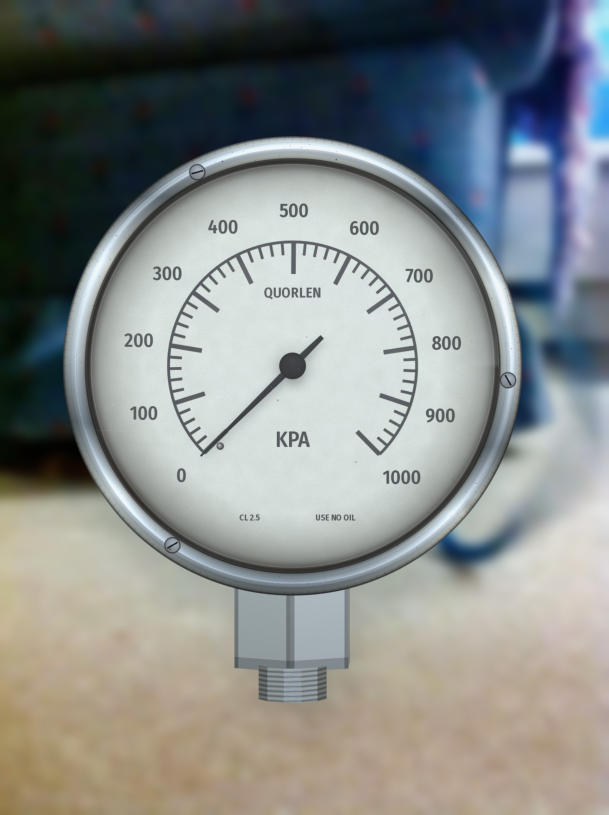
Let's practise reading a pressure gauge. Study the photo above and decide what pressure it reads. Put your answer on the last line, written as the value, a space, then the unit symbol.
0 kPa
